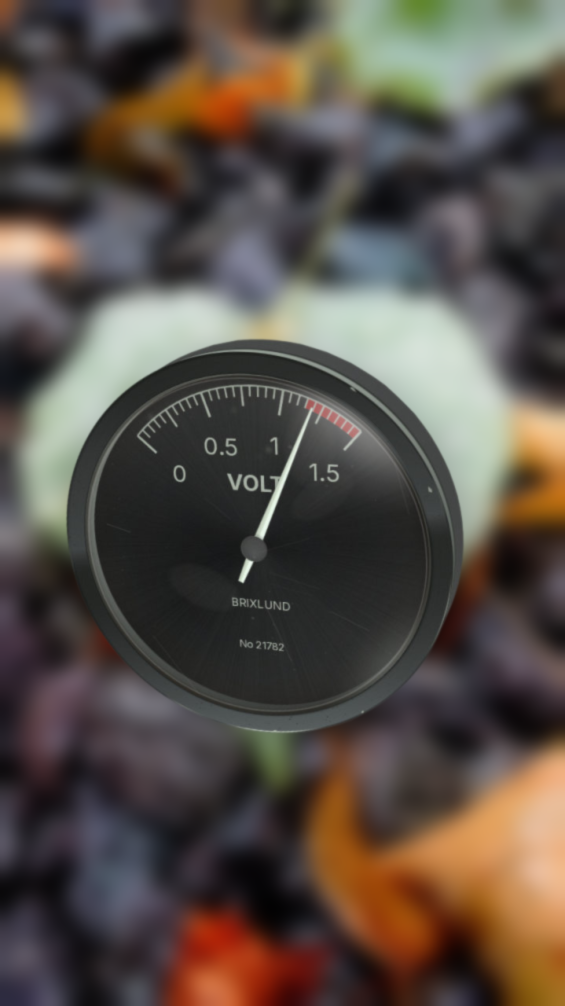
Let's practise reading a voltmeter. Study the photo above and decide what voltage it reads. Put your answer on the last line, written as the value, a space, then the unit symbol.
1.2 V
